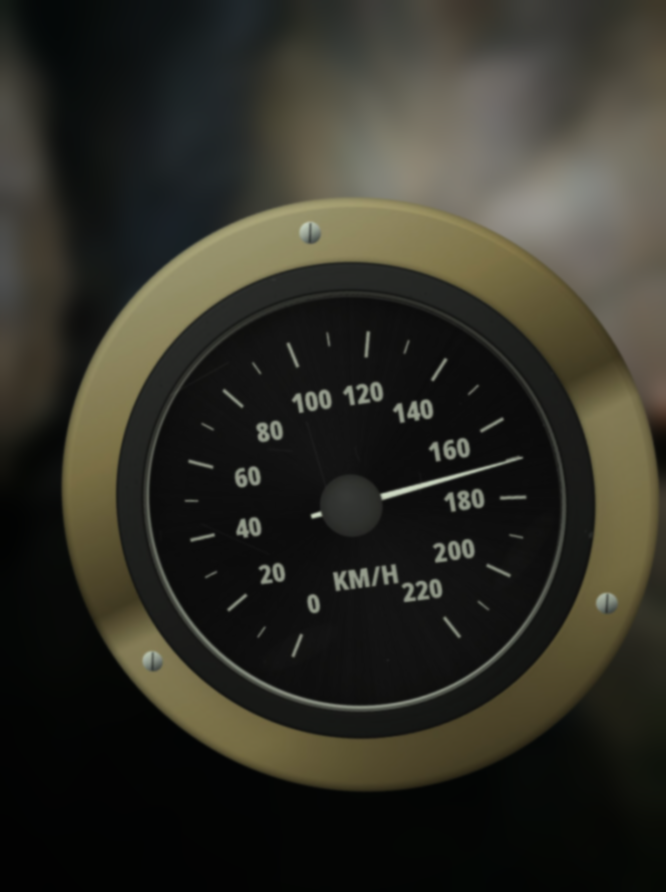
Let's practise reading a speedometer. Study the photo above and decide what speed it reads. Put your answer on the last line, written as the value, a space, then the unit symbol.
170 km/h
